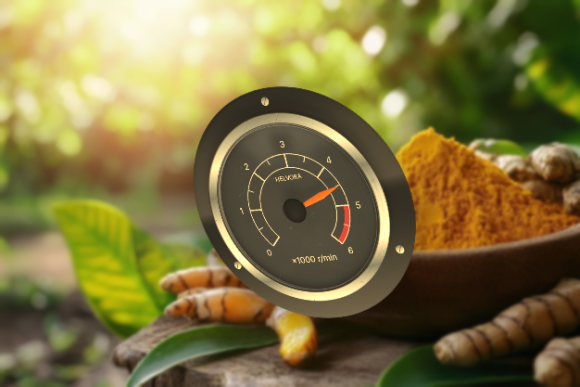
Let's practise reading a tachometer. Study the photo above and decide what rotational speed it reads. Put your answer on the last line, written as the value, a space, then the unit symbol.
4500 rpm
